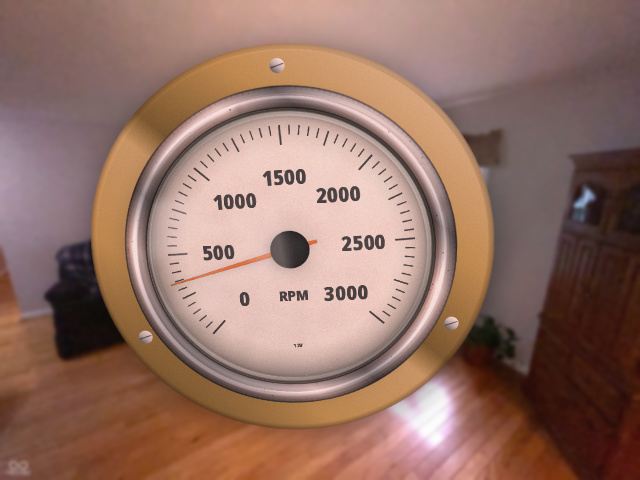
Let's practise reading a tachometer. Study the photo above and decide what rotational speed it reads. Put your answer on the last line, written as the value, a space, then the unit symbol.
350 rpm
